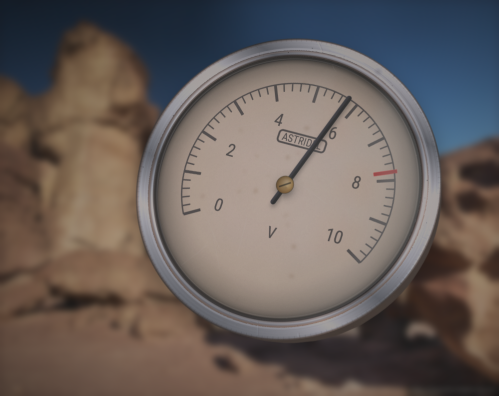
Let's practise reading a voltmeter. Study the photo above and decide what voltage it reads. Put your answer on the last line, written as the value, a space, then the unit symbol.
5.8 V
